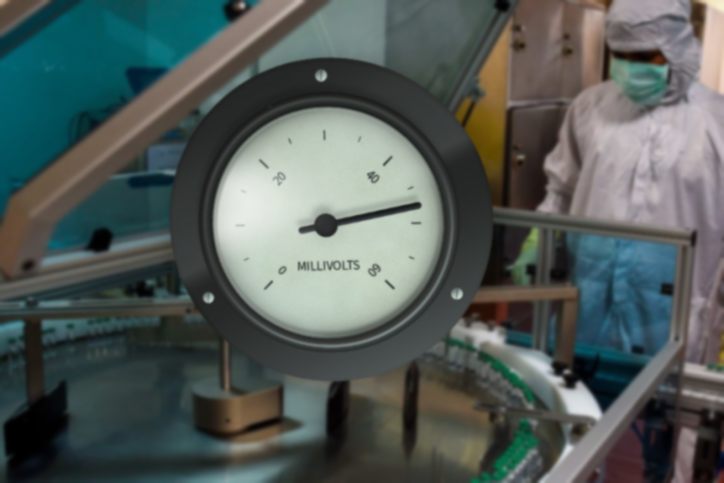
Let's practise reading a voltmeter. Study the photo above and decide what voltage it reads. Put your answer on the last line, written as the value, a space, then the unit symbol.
47.5 mV
